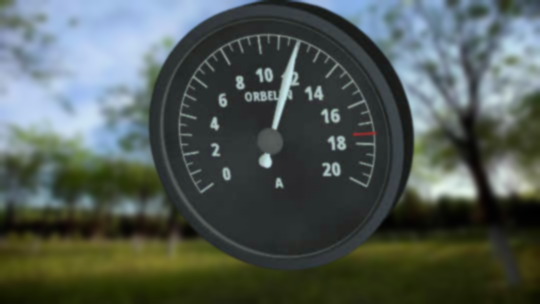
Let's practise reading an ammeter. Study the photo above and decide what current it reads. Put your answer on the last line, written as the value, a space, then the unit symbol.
12 A
